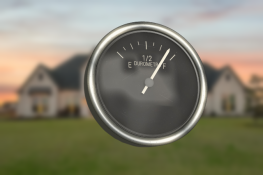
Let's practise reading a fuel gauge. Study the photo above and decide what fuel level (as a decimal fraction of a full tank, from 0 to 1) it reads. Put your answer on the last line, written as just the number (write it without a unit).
0.875
